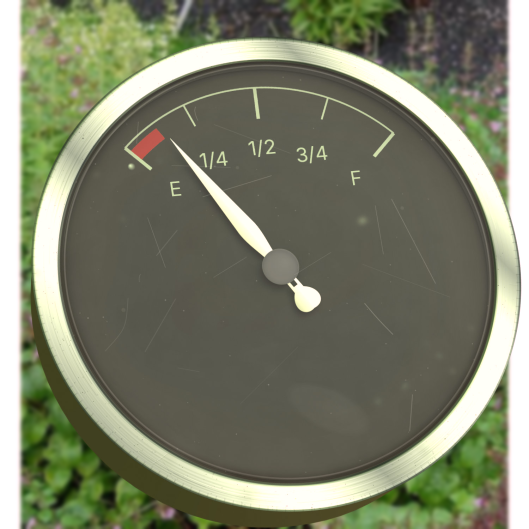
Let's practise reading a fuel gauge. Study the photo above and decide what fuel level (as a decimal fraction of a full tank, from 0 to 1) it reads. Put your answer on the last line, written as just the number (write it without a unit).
0.125
